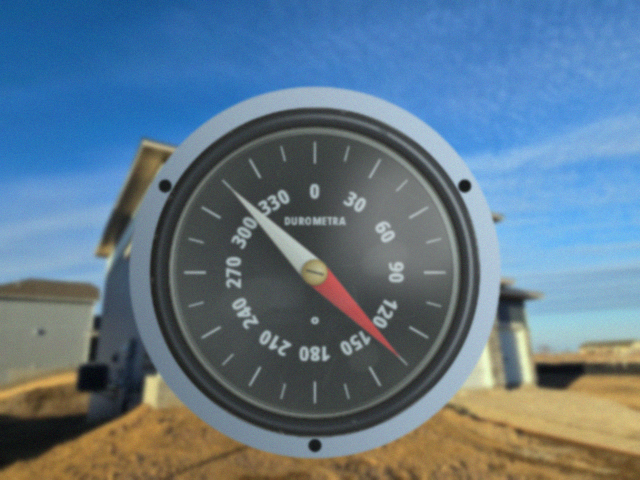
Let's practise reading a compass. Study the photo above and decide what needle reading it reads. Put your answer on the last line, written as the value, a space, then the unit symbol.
135 °
